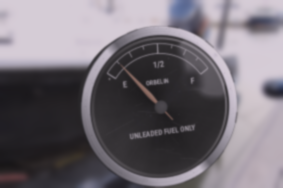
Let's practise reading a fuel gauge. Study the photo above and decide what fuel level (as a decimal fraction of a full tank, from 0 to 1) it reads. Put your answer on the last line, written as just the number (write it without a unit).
0.125
